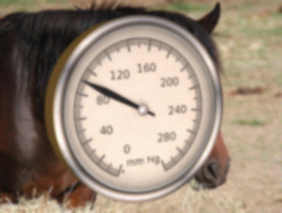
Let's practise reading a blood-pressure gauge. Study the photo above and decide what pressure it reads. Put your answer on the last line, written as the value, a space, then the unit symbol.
90 mmHg
